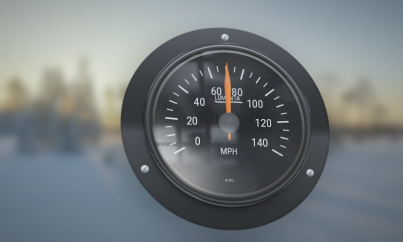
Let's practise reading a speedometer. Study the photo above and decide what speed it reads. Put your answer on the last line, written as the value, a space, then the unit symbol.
70 mph
